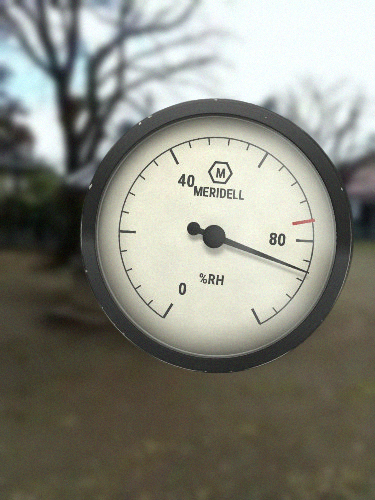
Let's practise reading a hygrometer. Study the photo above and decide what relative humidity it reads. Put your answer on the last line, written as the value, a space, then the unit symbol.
86 %
